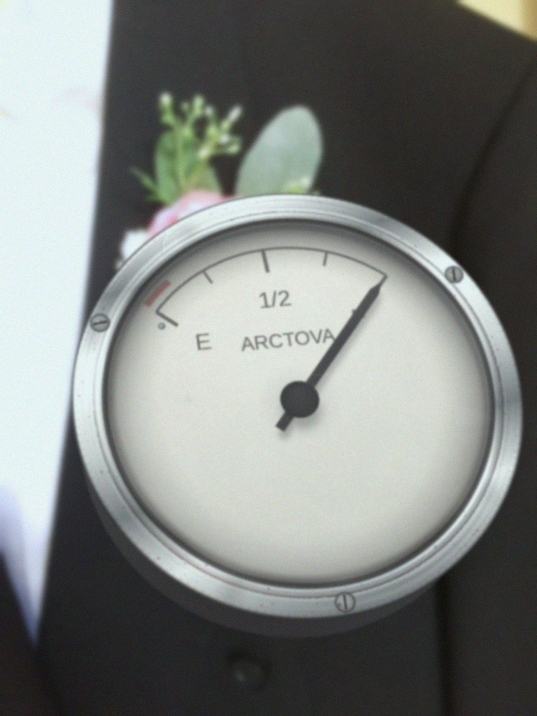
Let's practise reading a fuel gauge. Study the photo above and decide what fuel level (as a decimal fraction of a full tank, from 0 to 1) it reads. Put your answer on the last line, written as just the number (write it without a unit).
1
